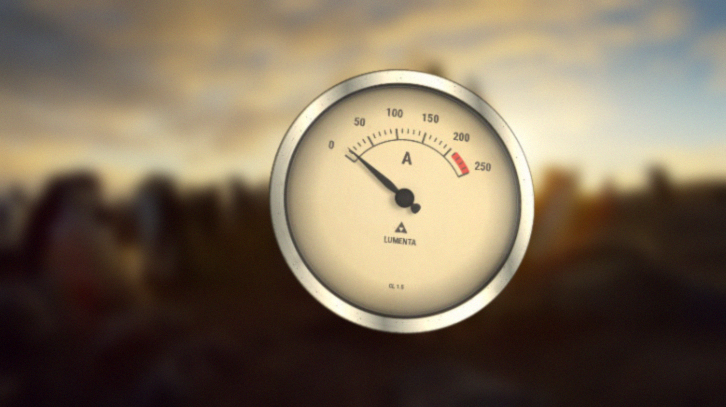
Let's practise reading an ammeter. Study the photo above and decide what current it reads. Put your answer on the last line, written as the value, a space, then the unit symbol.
10 A
